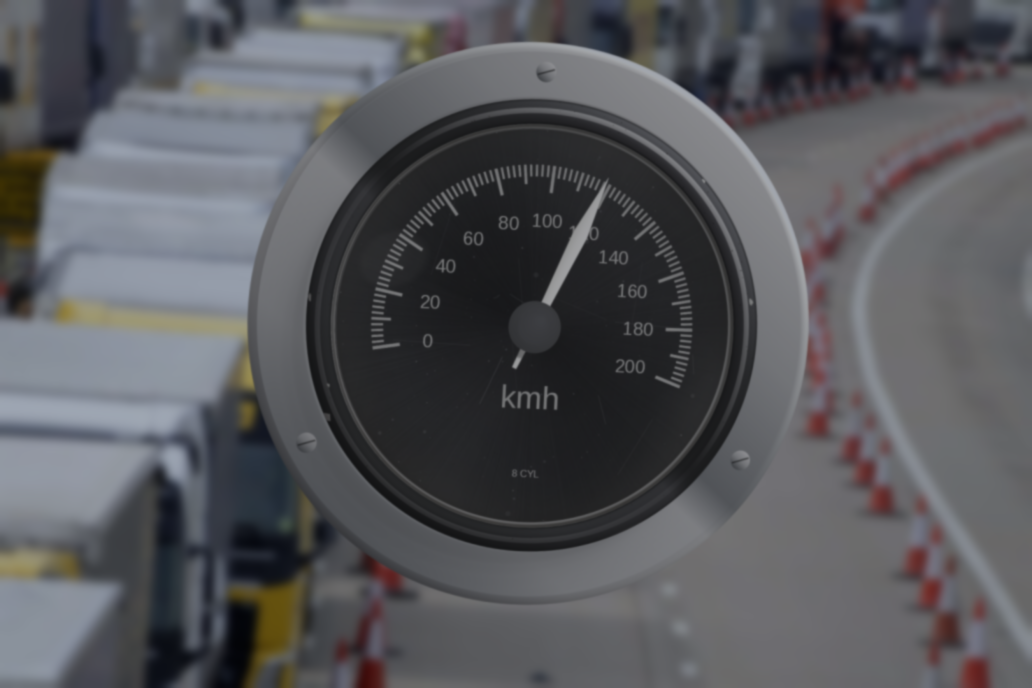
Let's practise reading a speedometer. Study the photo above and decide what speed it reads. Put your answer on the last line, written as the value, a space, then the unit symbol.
118 km/h
